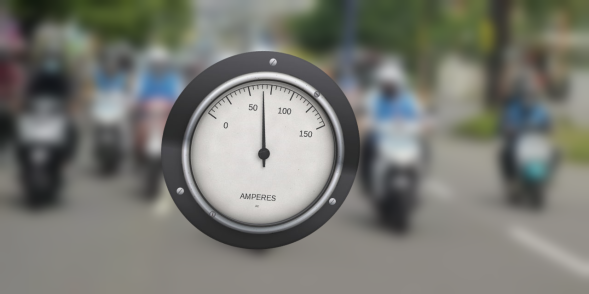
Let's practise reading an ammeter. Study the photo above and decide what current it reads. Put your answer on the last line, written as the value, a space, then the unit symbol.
65 A
